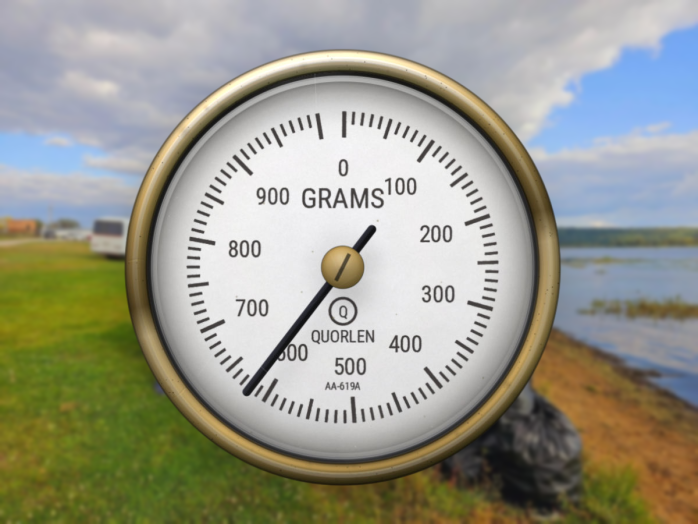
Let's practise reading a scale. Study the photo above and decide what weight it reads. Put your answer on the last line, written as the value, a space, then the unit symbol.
620 g
